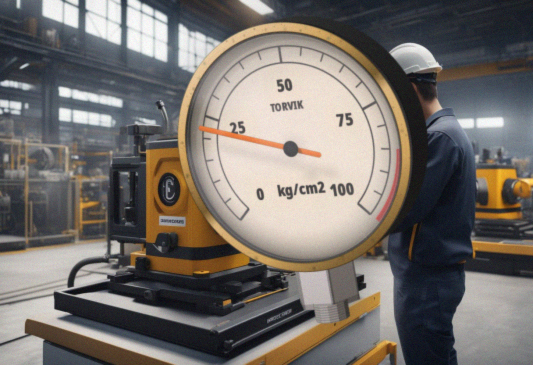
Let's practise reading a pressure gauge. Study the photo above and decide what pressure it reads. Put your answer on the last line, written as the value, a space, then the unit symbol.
22.5 kg/cm²
